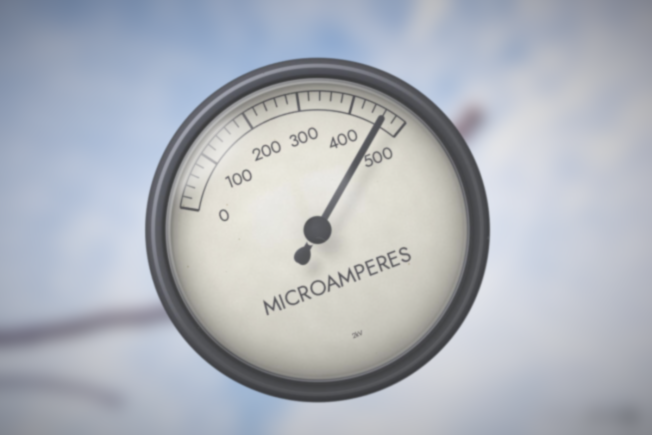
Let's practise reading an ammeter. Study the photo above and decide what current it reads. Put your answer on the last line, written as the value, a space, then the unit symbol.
460 µA
